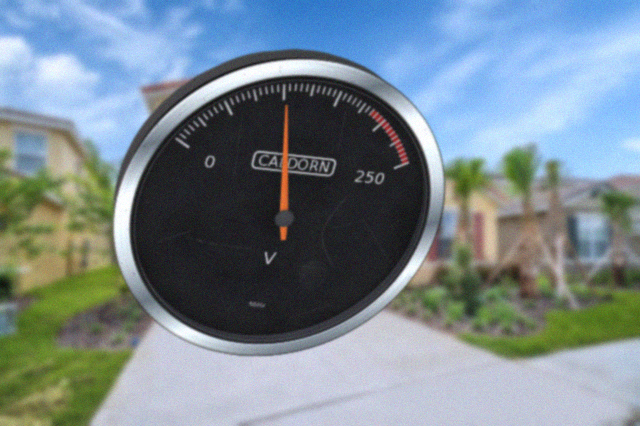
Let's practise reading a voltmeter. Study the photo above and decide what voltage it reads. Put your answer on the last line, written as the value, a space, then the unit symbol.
100 V
